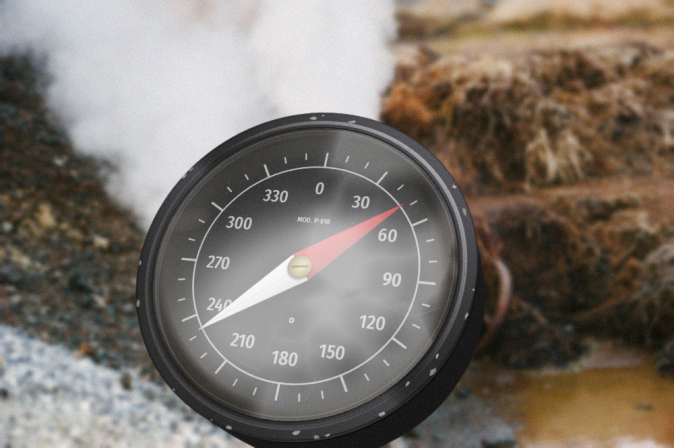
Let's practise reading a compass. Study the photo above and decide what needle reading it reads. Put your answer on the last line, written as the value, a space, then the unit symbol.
50 °
